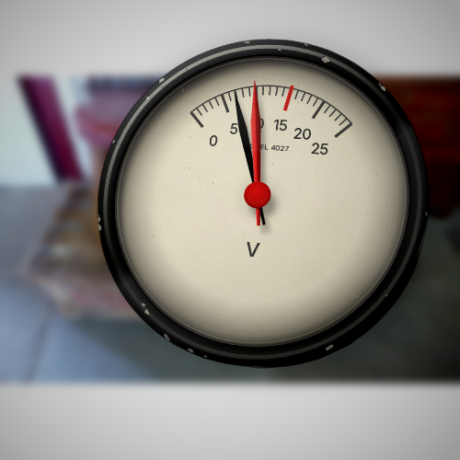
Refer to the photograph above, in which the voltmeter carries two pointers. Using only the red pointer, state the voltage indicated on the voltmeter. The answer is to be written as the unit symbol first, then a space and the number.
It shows V 10
